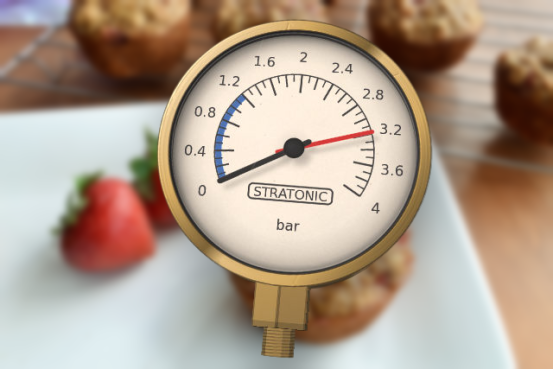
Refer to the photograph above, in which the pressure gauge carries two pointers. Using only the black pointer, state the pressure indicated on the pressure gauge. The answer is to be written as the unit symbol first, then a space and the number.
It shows bar 0
